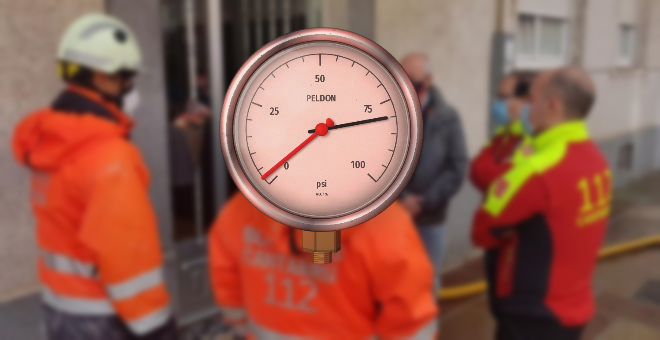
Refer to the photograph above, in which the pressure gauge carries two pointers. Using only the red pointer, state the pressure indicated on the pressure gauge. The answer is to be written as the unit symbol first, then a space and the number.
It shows psi 2.5
